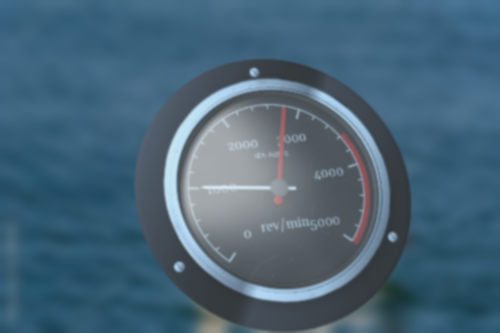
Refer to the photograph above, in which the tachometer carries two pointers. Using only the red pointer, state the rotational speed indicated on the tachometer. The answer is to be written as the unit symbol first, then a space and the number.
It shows rpm 2800
